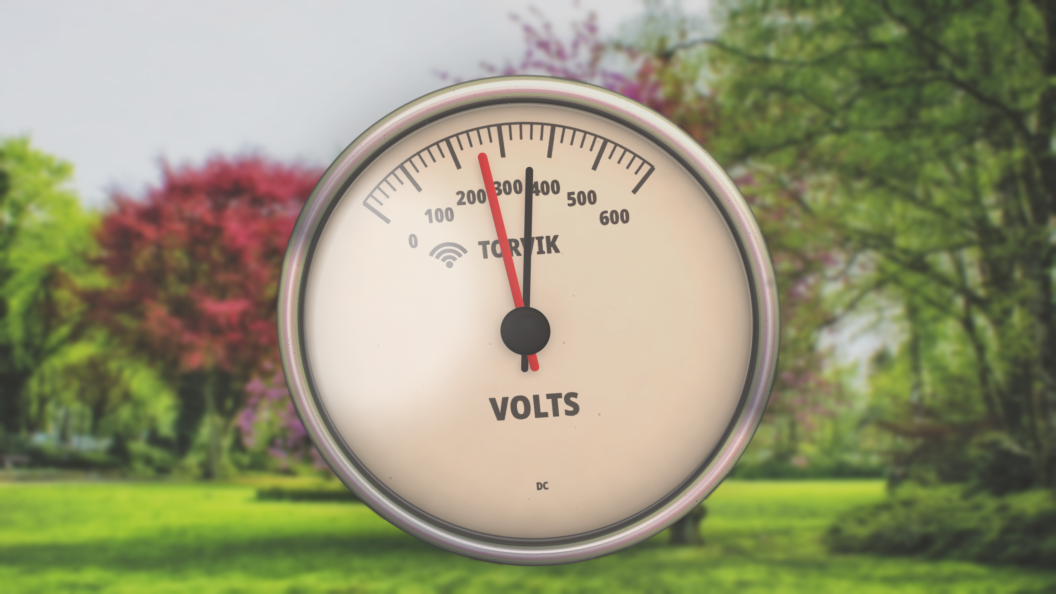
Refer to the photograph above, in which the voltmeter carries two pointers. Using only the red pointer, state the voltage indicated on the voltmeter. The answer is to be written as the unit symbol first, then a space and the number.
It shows V 260
